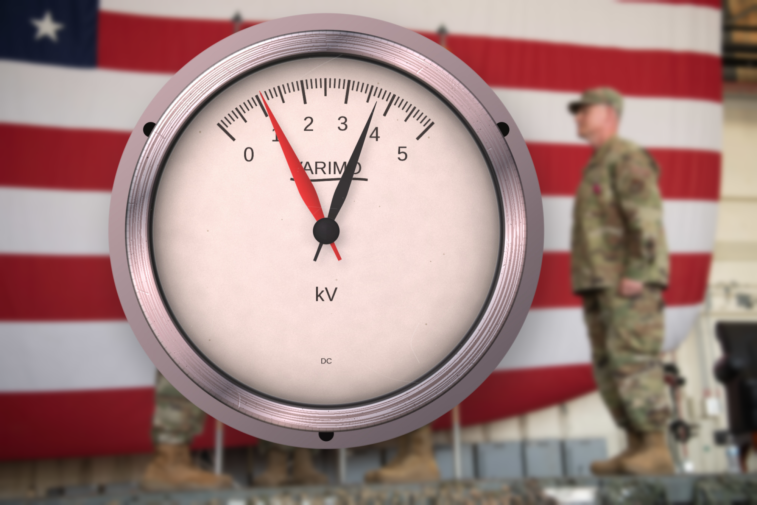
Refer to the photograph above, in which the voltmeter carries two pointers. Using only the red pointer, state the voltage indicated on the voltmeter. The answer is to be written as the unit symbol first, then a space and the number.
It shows kV 1.1
